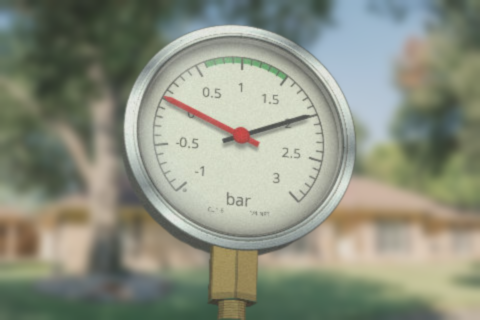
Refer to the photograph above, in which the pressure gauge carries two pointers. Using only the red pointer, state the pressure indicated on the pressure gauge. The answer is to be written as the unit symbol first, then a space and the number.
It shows bar 0
